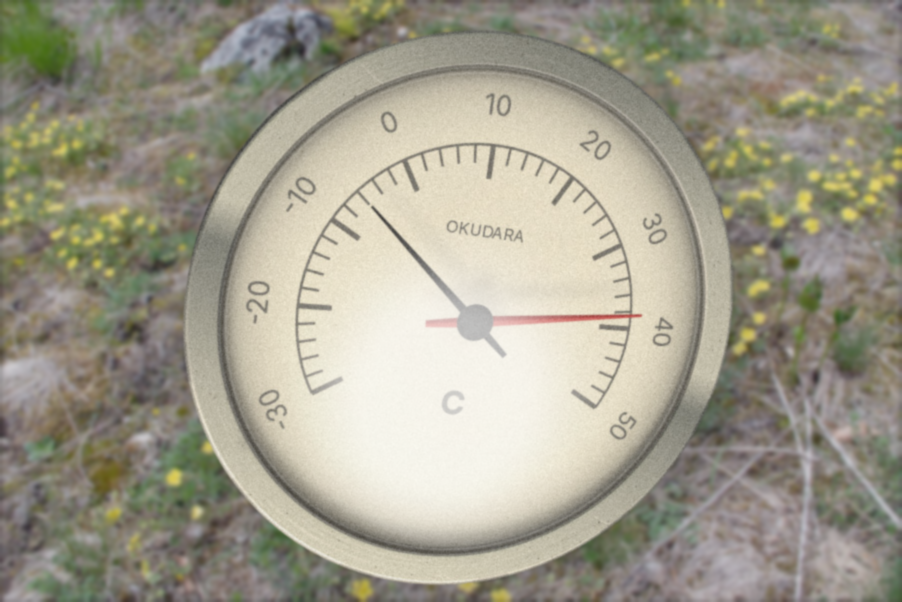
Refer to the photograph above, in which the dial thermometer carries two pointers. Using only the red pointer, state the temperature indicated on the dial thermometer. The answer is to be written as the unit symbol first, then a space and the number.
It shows °C 38
